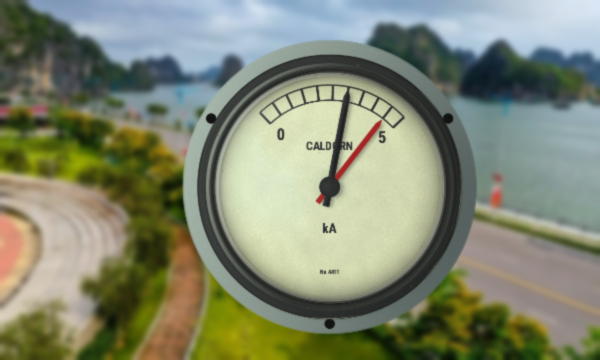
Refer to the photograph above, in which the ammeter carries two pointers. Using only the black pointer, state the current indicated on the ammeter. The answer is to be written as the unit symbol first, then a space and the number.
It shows kA 3
